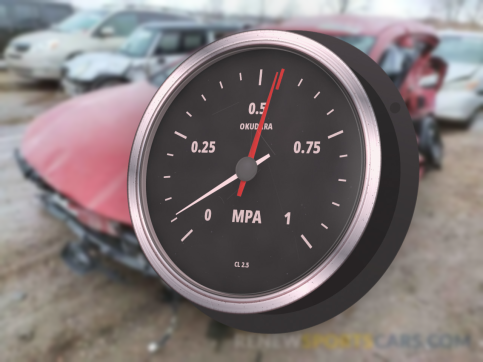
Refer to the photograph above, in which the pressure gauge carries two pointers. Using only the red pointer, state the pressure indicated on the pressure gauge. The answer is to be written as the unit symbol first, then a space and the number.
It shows MPa 0.55
